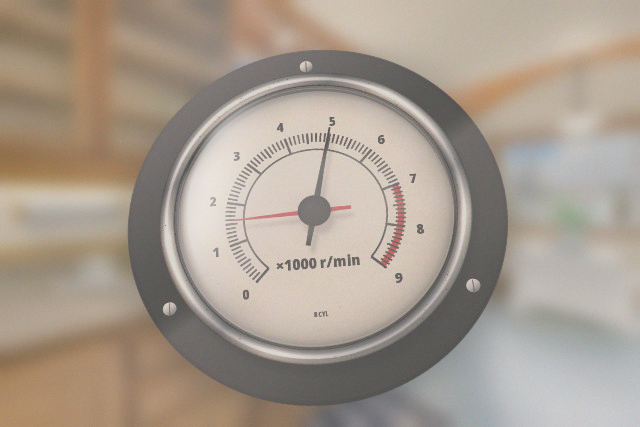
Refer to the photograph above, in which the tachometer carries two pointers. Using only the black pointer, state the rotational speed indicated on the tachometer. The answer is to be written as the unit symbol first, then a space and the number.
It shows rpm 5000
